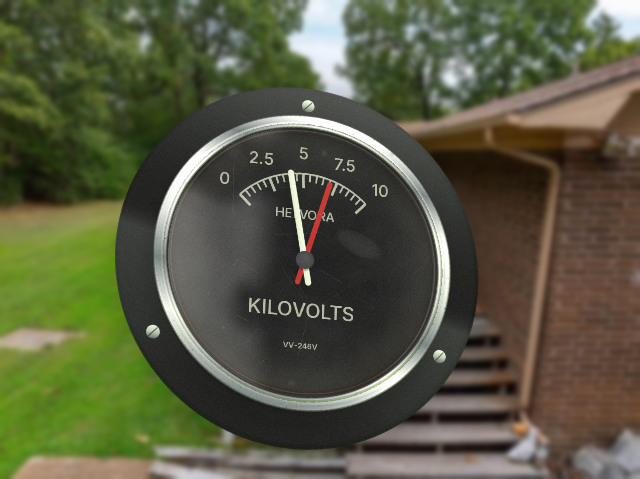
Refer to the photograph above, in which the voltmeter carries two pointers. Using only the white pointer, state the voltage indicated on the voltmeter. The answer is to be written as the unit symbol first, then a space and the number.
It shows kV 4
